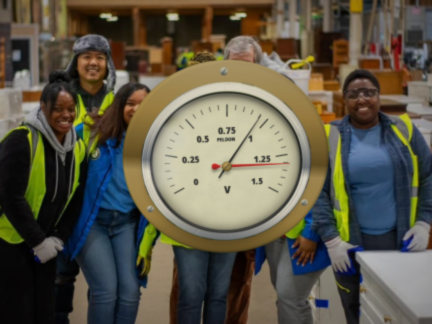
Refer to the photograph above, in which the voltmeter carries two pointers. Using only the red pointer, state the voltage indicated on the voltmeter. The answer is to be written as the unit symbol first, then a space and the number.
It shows V 1.3
